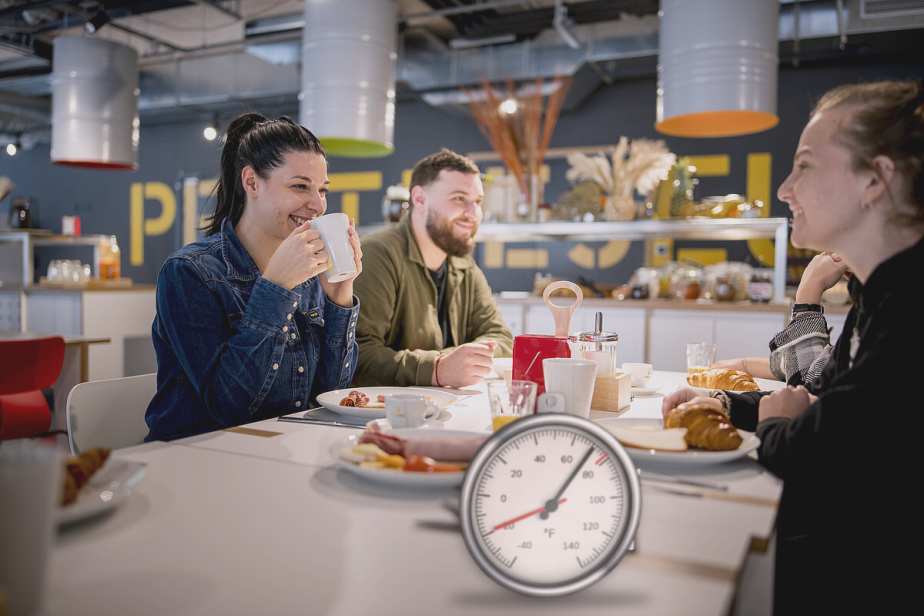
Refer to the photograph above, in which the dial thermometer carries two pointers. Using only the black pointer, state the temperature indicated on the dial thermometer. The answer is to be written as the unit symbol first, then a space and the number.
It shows °F 70
